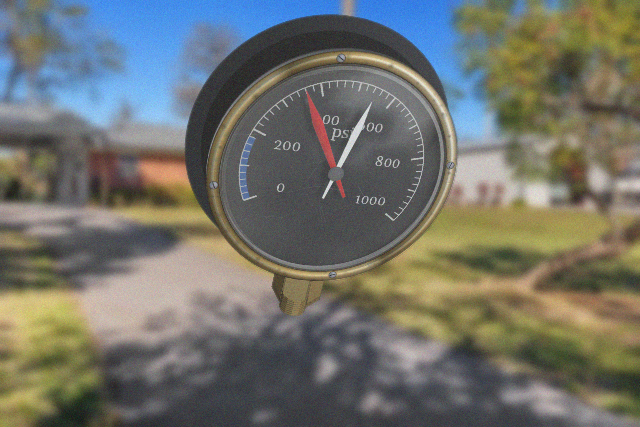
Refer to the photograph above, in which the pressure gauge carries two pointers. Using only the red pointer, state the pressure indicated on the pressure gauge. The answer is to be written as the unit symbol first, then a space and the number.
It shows psi 360
